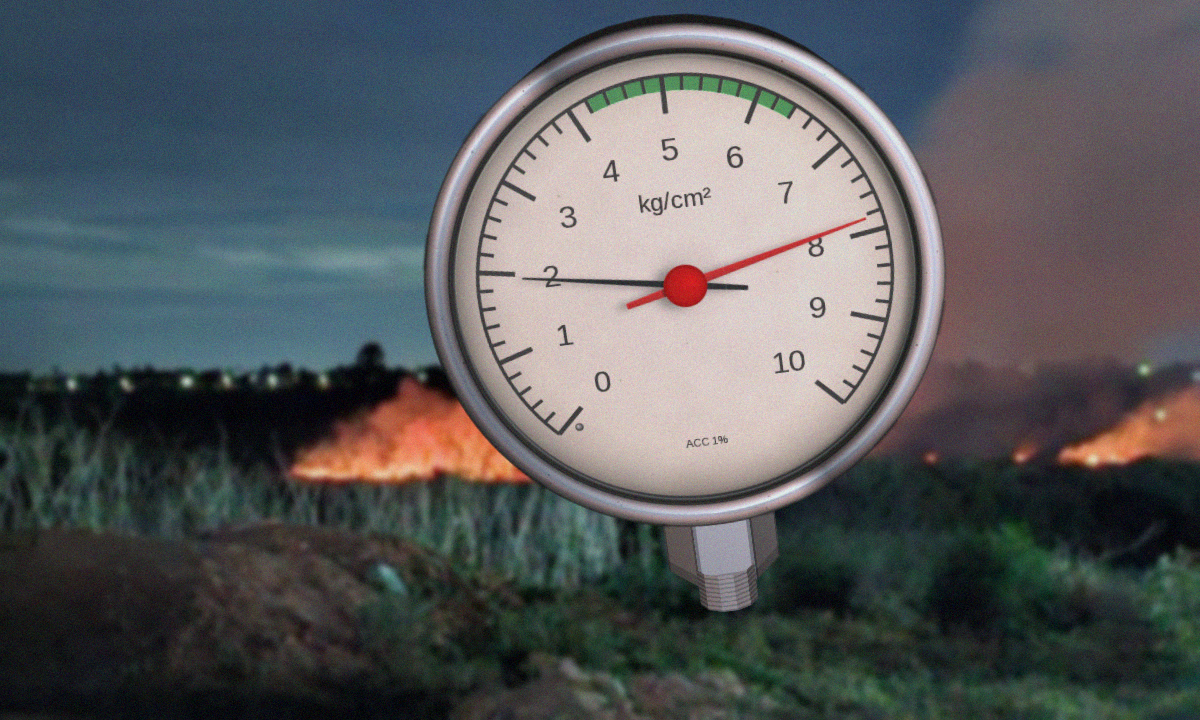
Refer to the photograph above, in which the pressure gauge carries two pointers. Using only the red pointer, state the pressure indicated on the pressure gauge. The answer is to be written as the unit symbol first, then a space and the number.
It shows kg/cm² 7.8
